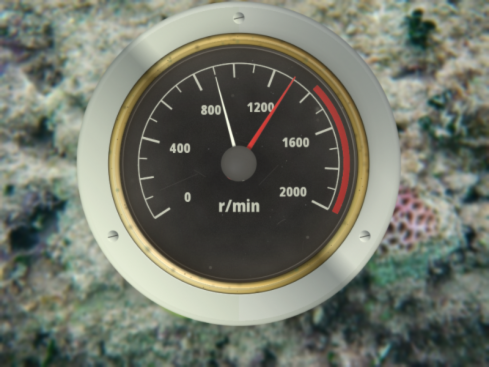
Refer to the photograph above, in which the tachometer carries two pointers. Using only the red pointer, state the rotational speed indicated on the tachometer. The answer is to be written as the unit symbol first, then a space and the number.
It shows rpm 1300
